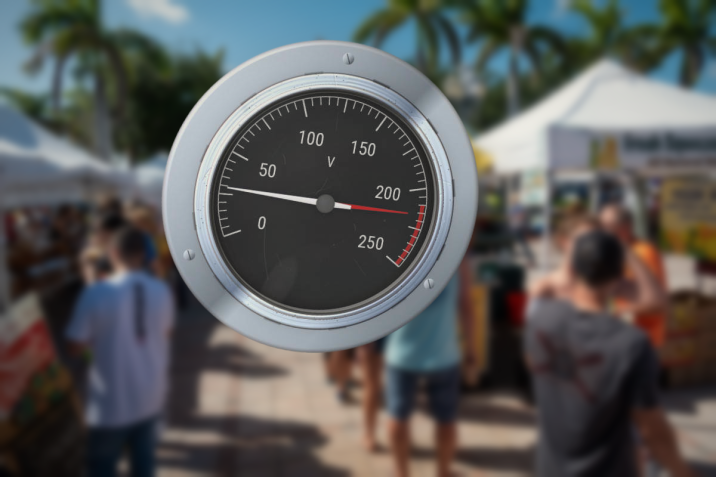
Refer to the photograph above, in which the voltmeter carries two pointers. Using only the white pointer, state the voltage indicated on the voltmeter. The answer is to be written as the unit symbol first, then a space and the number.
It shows V 30
